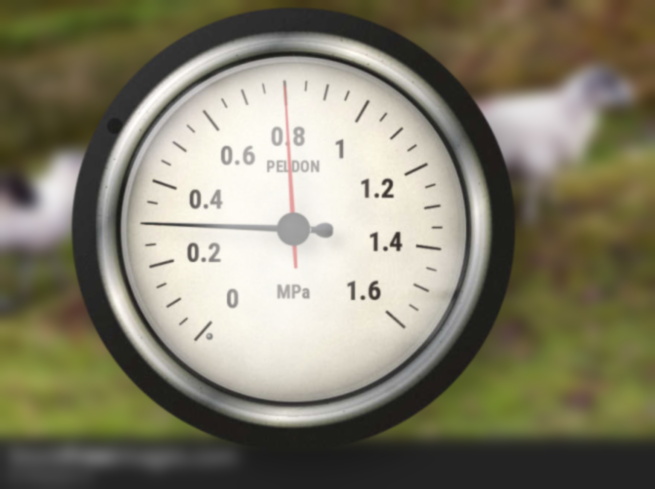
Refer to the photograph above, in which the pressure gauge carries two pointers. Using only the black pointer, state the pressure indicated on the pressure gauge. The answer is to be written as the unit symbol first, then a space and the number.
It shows MPa 0.3
